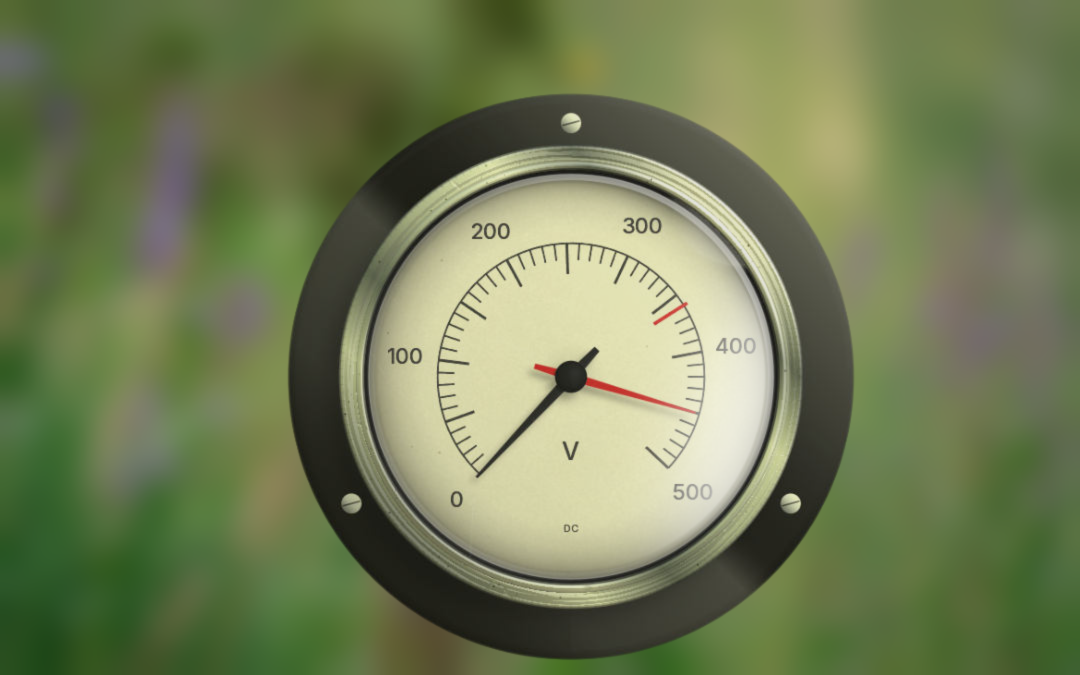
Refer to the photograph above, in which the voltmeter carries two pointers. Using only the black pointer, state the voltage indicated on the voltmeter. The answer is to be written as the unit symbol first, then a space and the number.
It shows V 0
